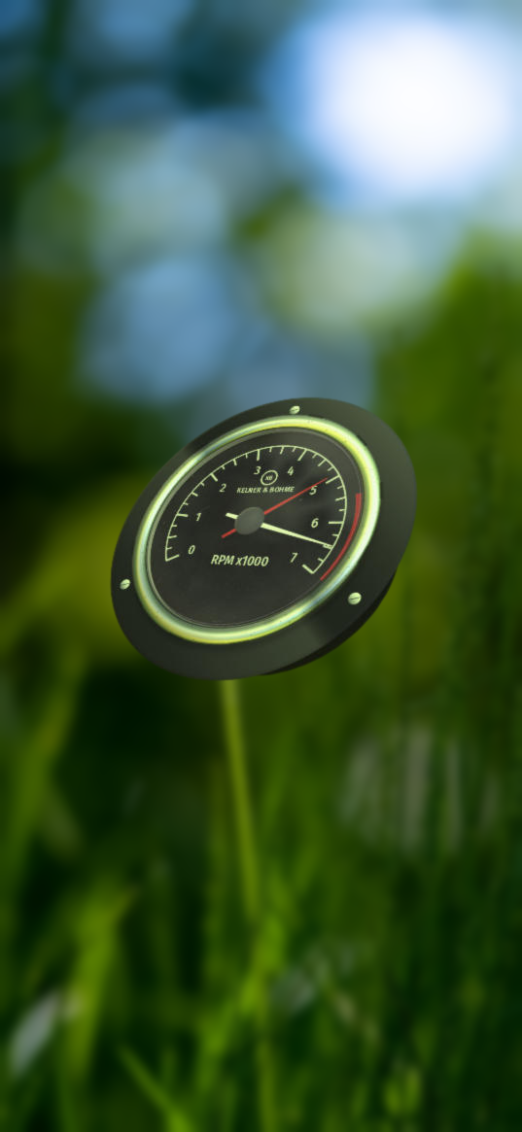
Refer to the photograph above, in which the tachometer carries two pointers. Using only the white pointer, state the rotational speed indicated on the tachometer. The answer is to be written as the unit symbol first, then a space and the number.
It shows rpm 6500
